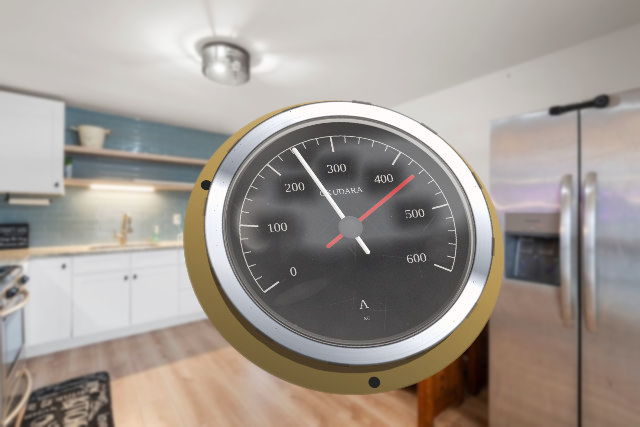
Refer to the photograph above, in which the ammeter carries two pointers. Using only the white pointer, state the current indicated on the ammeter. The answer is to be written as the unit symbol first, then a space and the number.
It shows A 240
